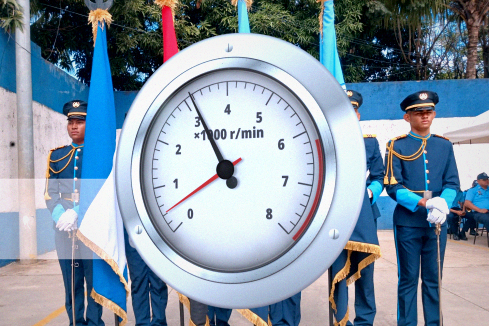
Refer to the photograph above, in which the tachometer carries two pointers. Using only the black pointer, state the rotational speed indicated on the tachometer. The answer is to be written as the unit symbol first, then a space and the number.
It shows rpm 3200
